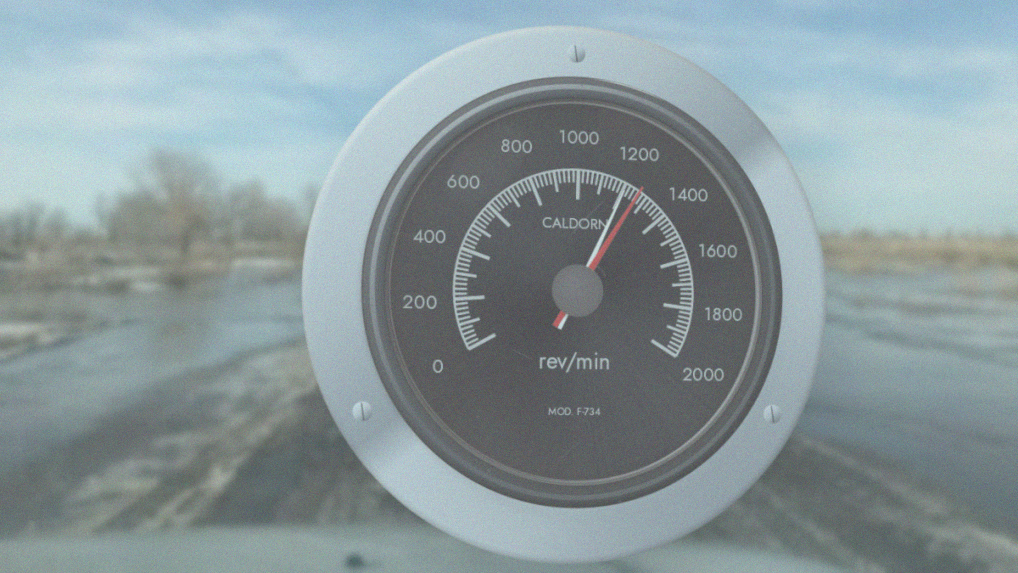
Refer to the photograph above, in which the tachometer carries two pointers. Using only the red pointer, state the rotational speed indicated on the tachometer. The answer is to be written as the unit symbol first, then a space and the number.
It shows rpm 1260
